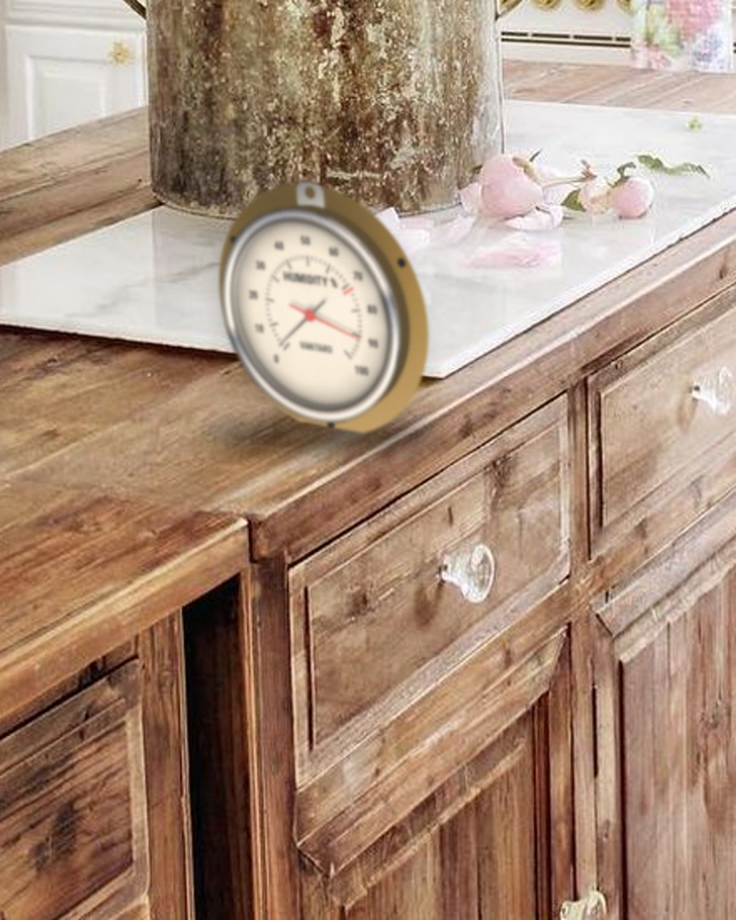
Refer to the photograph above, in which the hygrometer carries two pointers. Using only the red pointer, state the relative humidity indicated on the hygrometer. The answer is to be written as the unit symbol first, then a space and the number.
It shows % 90
